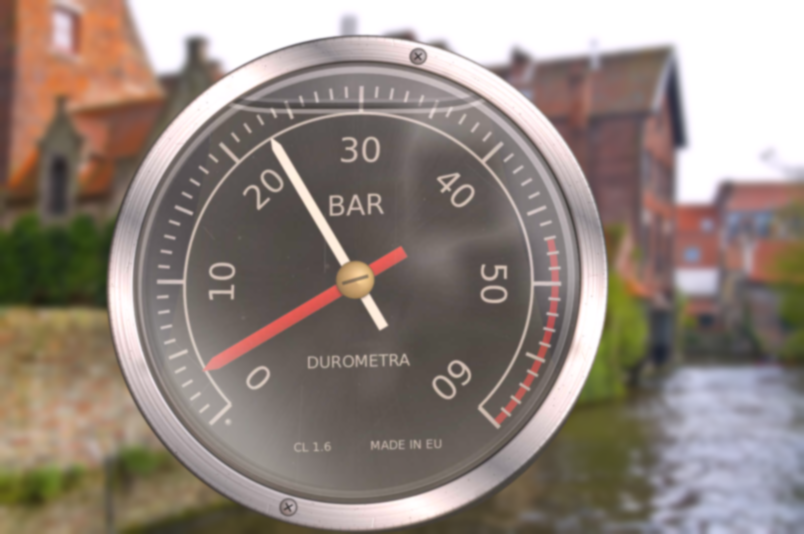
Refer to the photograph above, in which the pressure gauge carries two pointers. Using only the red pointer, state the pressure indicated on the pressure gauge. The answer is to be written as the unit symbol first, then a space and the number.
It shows bar 3
